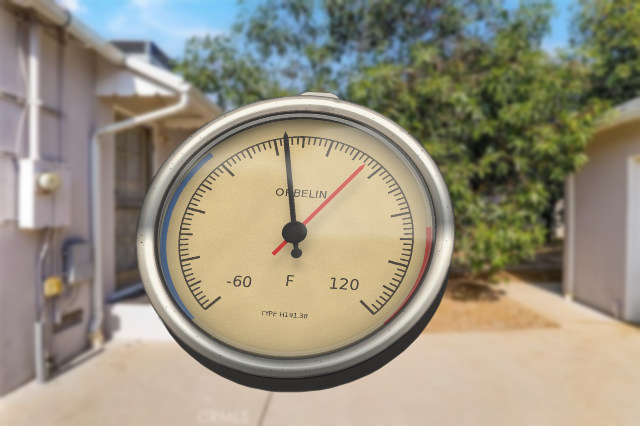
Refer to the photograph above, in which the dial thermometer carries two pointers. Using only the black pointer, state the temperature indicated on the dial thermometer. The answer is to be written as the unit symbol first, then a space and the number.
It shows °F 24
